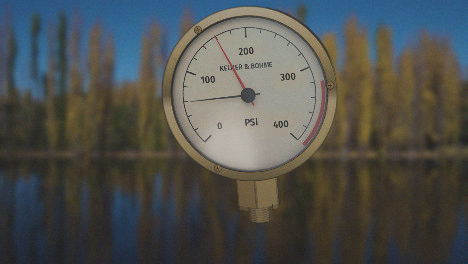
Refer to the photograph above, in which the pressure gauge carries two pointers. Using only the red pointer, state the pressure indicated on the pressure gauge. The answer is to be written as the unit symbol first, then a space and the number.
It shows psi 160
